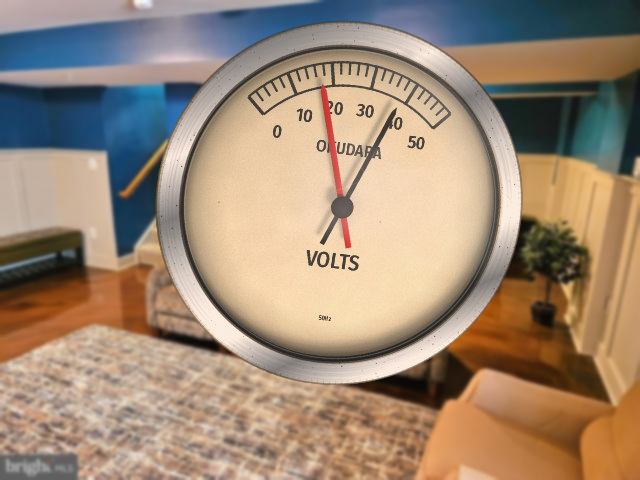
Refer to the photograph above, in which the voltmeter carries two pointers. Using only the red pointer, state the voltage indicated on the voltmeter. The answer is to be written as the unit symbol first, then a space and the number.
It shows V 17
